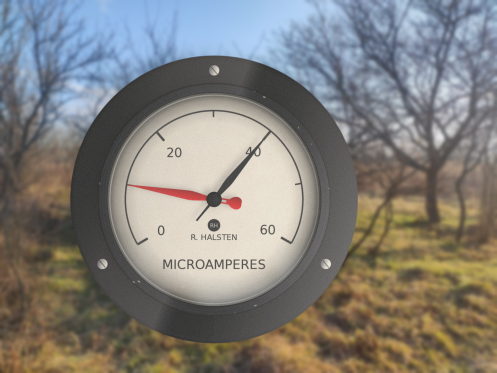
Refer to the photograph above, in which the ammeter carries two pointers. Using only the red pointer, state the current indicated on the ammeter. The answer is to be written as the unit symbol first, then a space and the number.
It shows µA 10
